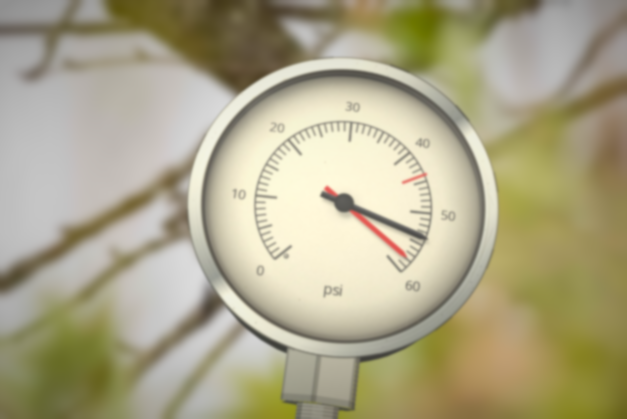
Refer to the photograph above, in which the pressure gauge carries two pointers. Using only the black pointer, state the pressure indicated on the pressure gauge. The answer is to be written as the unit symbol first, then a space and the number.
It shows psi 54
